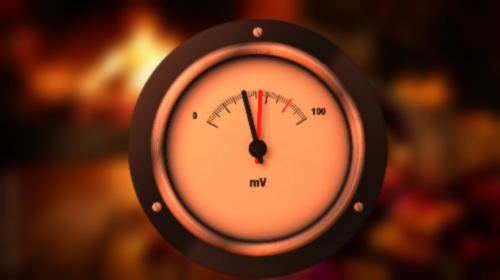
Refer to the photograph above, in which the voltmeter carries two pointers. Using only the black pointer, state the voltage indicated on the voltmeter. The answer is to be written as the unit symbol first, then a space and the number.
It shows mV 40
